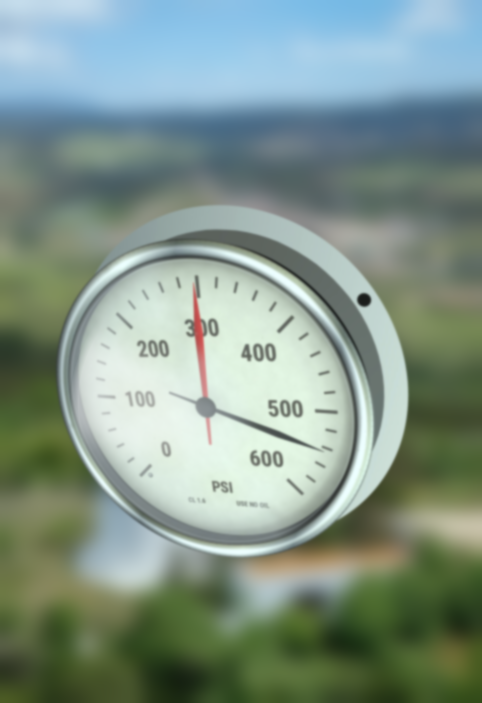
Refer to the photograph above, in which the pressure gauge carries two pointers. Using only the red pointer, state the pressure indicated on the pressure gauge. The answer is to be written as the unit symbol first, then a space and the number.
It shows psi 300
